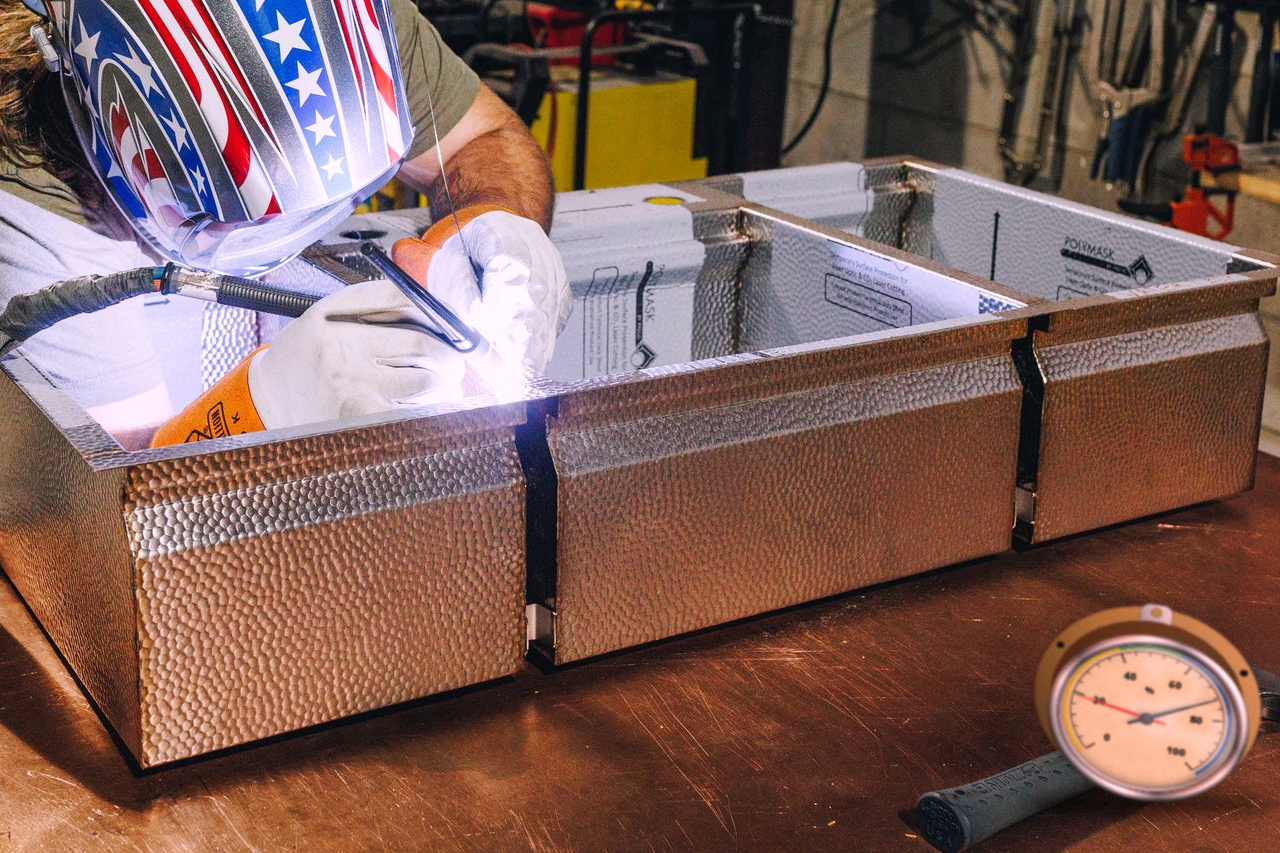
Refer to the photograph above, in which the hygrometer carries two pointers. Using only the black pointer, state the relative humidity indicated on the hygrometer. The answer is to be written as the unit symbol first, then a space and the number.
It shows % 72
